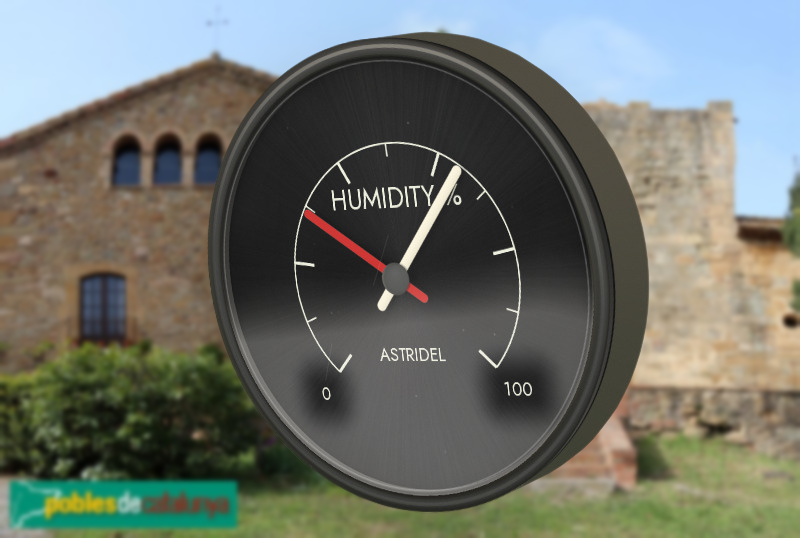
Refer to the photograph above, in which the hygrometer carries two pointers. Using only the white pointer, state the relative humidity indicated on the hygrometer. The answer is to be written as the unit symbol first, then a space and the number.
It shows % 65
